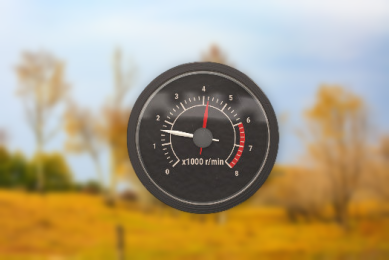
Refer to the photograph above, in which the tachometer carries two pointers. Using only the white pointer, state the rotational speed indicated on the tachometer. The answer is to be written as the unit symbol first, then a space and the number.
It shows rpm 1600
